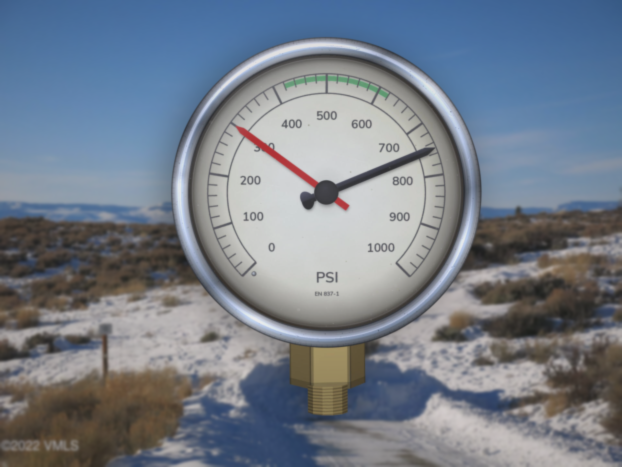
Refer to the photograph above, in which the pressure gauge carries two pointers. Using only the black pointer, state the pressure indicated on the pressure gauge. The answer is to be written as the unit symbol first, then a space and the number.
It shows psi 750
